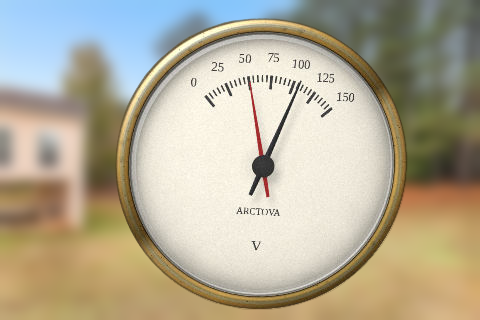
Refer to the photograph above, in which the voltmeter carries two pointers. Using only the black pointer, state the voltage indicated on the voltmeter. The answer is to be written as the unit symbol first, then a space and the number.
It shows V 105
